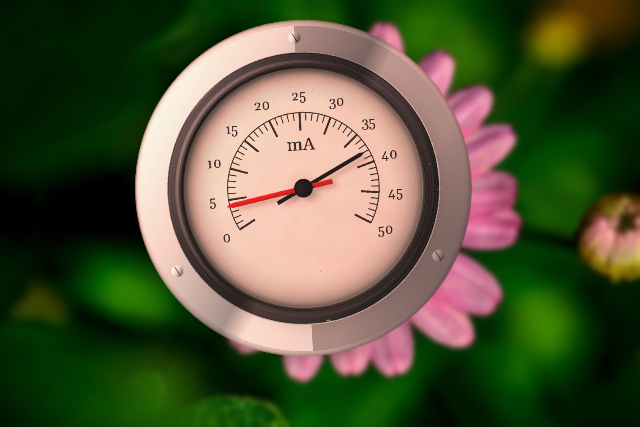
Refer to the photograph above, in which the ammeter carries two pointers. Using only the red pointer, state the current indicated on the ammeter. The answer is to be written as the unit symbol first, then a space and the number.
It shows mA 4
